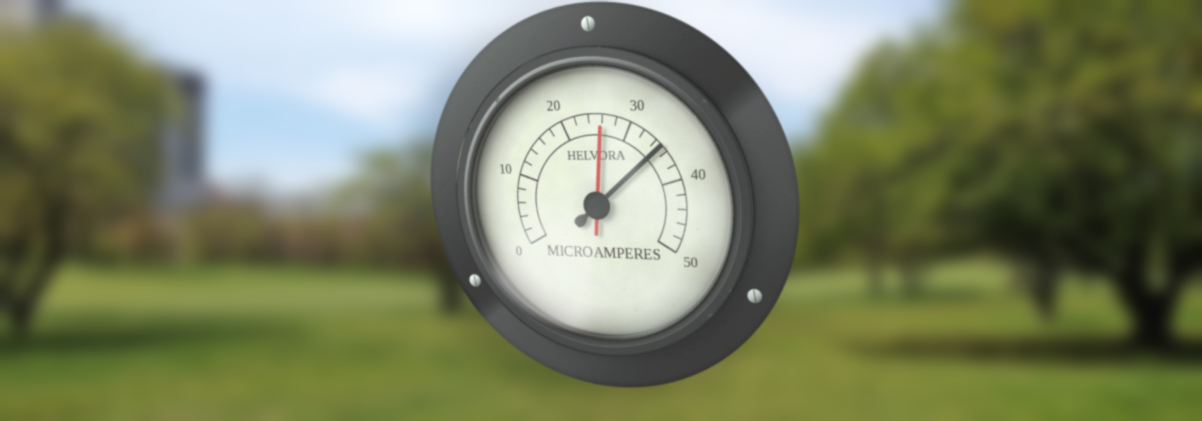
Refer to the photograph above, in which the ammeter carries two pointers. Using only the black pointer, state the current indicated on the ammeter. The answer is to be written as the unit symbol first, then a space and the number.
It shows µA 35
